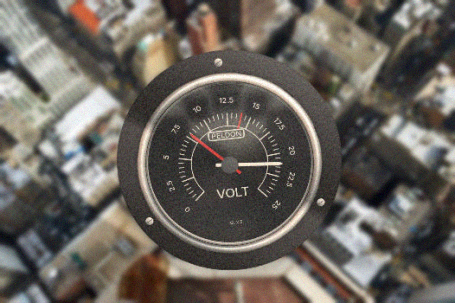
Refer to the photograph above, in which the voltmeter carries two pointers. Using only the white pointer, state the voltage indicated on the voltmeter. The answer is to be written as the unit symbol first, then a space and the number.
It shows V 21
